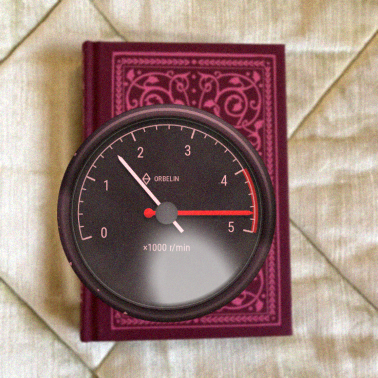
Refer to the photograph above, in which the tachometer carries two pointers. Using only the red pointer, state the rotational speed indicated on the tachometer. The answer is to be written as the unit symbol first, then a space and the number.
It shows rpm 4700
